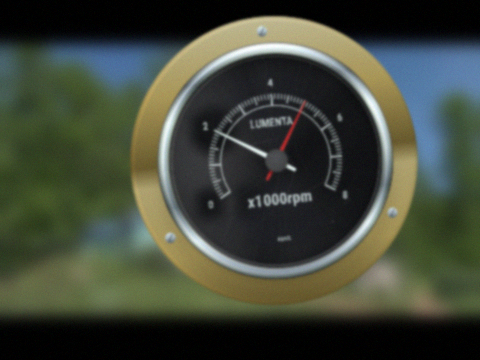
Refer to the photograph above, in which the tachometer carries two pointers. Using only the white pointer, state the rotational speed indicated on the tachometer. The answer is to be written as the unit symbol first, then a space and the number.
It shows rpm 2000
